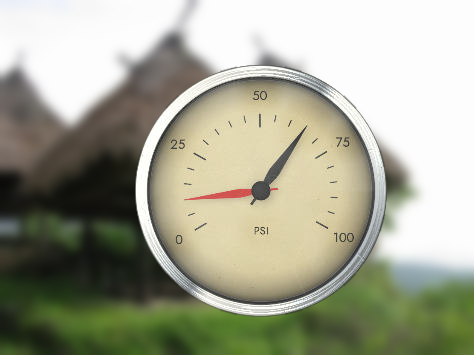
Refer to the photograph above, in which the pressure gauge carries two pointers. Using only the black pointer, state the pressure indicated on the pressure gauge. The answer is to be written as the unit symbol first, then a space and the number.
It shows psi 65
